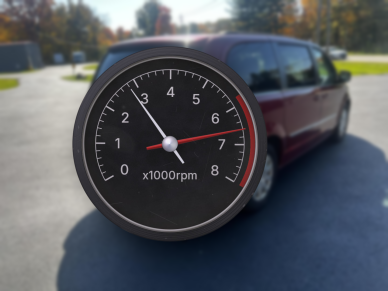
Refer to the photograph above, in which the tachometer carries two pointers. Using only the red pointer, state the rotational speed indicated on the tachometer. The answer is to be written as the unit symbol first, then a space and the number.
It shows rpm 6600
